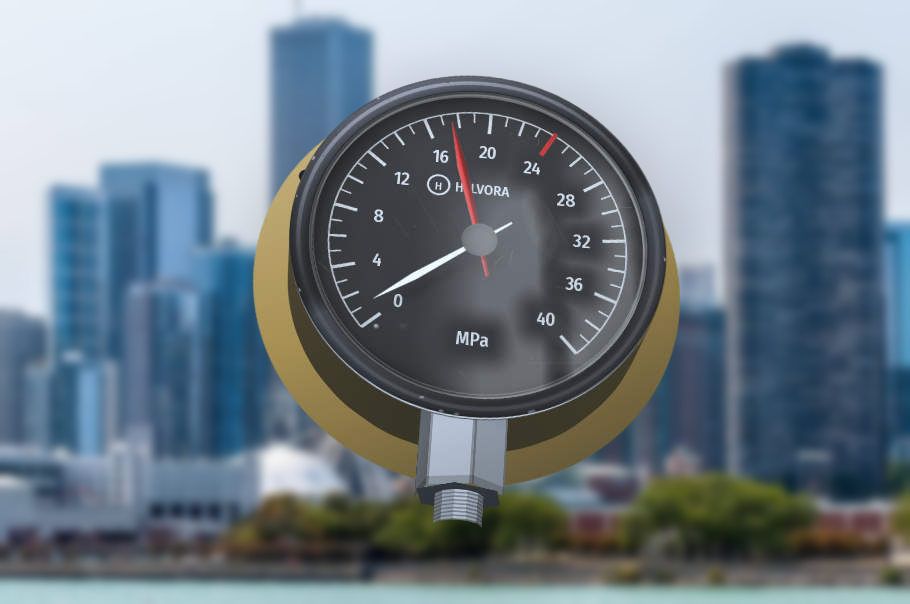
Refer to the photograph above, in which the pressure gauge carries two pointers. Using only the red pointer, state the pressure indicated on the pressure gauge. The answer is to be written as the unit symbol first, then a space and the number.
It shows MPa 17.5
